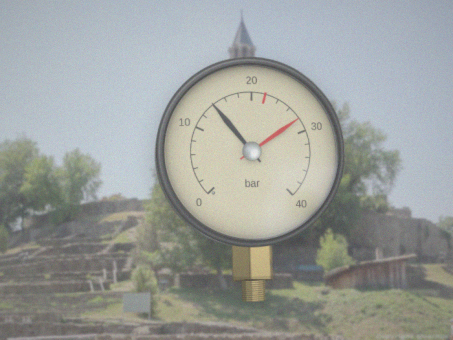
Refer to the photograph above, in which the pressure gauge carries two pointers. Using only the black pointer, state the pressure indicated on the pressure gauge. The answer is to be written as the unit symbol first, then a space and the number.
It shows bar 14
